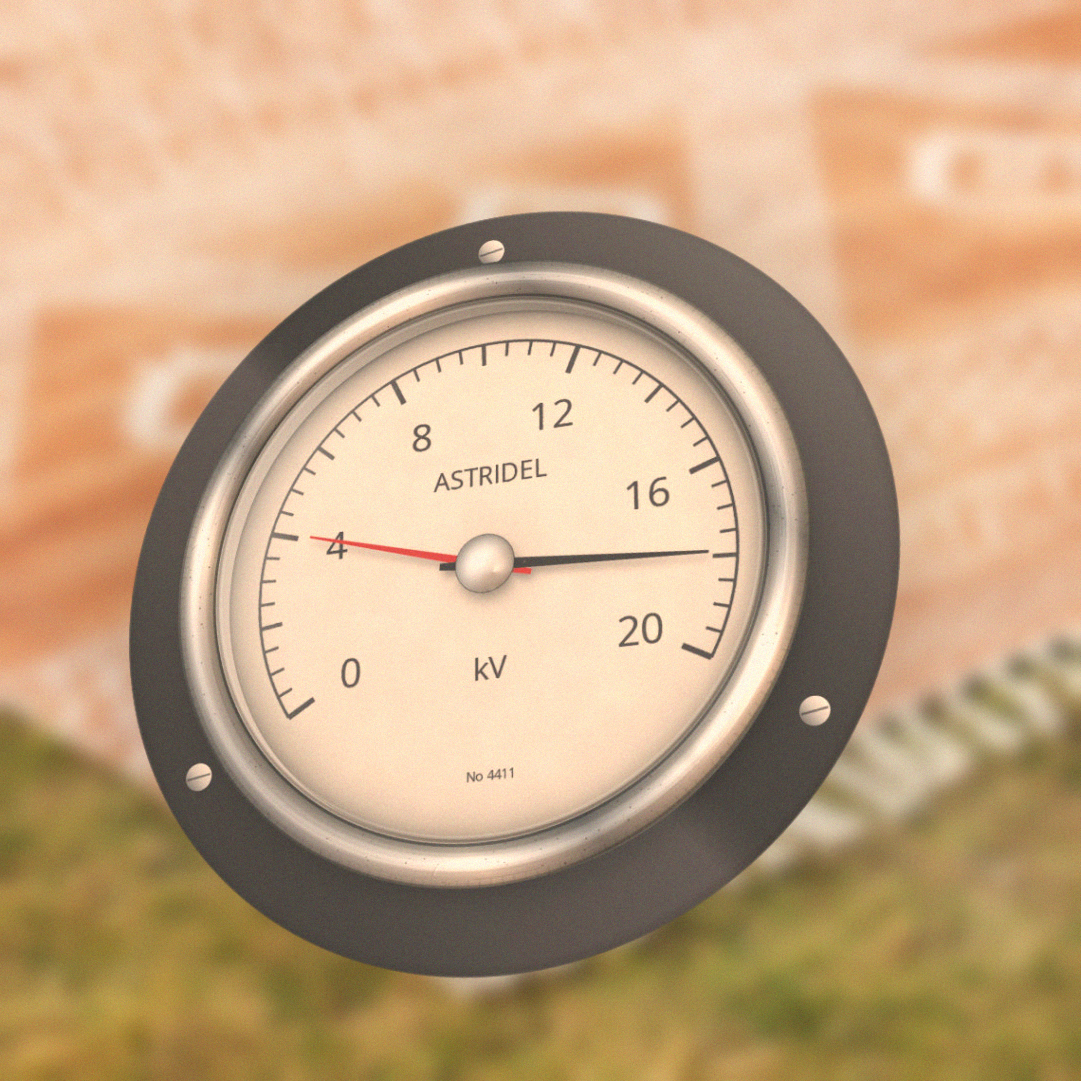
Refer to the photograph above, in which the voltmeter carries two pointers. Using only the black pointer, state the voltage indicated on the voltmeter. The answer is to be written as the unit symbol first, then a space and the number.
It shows kV 18
